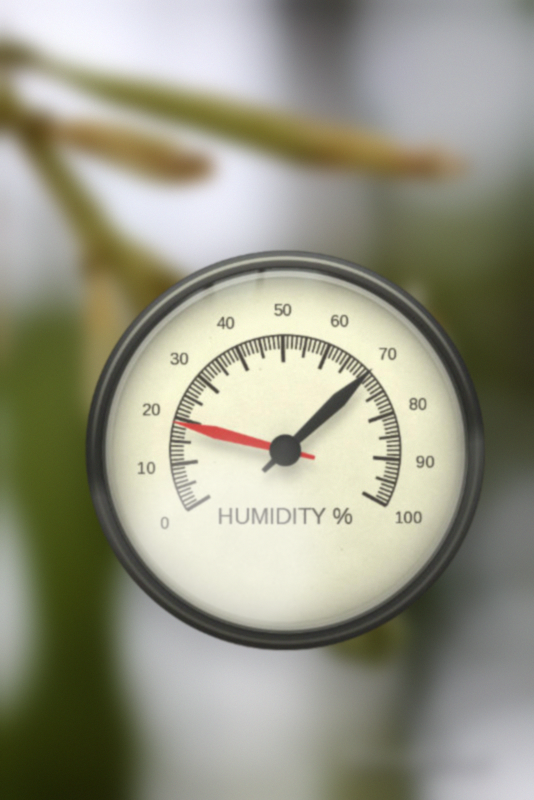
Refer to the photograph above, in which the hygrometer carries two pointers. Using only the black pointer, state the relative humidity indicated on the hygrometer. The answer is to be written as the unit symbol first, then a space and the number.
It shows % 70
